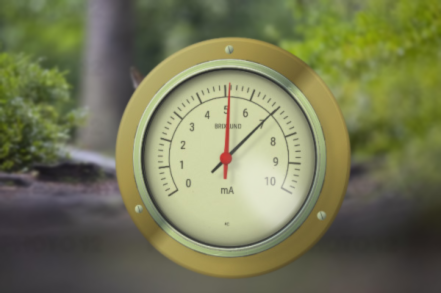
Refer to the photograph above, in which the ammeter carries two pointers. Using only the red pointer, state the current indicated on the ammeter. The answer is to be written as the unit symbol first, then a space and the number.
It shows mA 5.2
